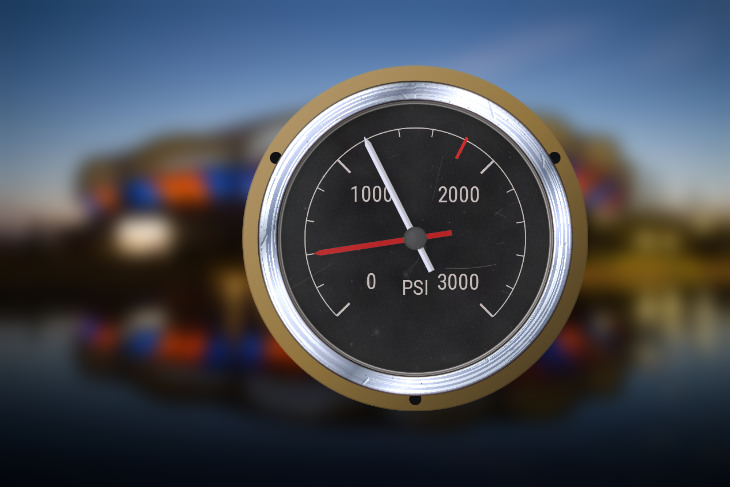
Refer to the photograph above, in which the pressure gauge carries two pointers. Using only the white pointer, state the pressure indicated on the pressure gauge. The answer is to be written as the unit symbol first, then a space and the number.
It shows psi 1200
